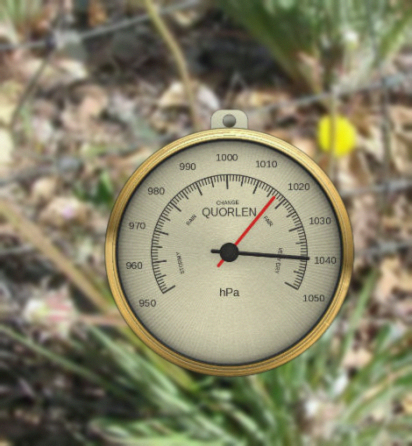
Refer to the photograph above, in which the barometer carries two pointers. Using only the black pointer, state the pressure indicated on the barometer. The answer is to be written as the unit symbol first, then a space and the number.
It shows hPa 1040
